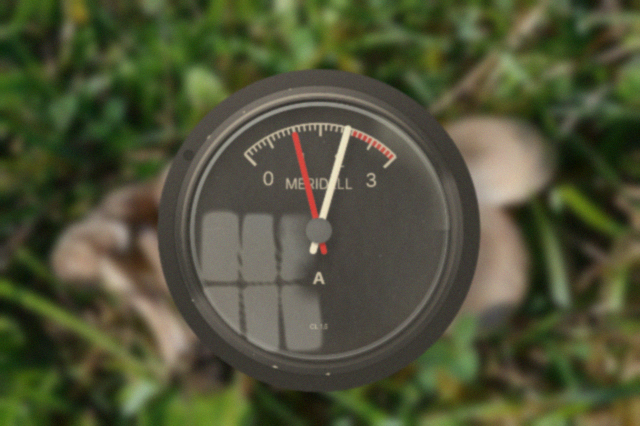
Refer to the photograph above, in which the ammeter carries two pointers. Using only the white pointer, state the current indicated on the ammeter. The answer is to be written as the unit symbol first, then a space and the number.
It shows A 2
